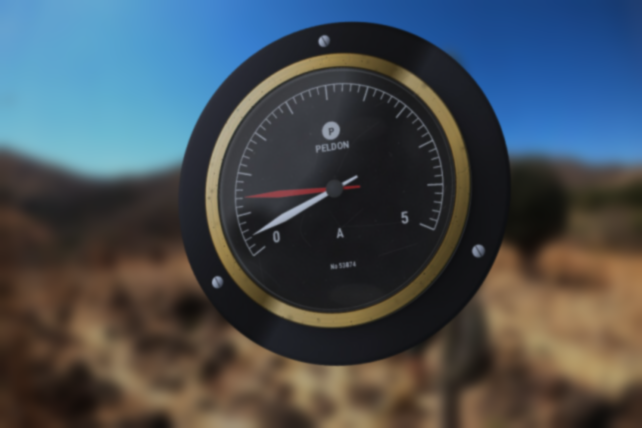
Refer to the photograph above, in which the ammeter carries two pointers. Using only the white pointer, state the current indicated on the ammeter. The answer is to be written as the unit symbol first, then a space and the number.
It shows A 0.2
